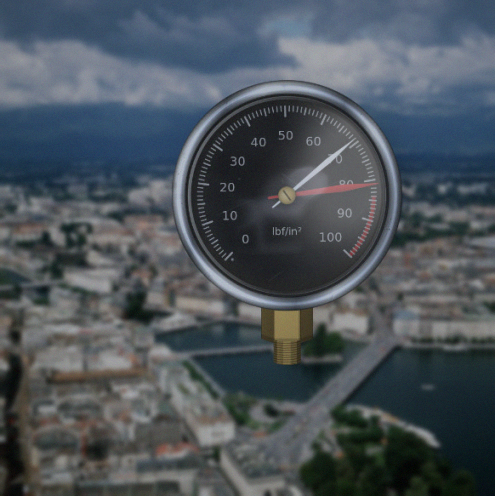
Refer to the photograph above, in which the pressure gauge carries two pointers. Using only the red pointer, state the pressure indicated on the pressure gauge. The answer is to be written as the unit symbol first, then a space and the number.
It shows psi 81
